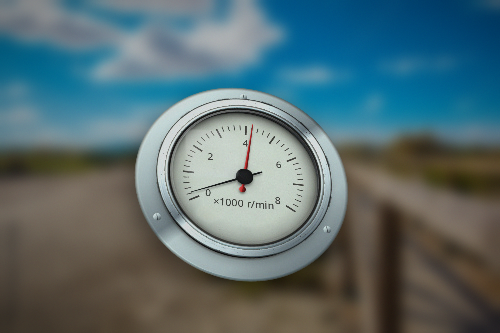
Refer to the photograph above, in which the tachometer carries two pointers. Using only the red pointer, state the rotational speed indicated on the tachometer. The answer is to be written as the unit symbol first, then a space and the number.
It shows rpm 4200
